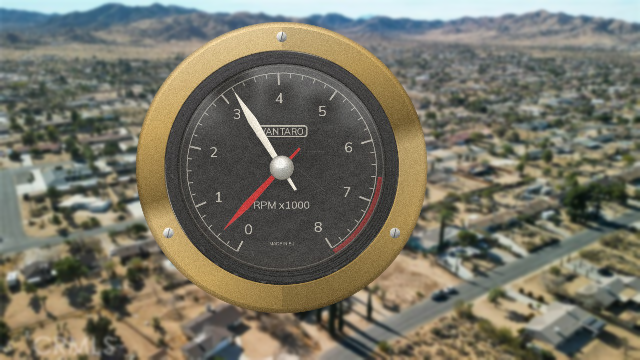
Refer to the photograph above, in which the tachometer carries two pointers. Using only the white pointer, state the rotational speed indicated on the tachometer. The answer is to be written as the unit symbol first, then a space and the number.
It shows rpm 3200
